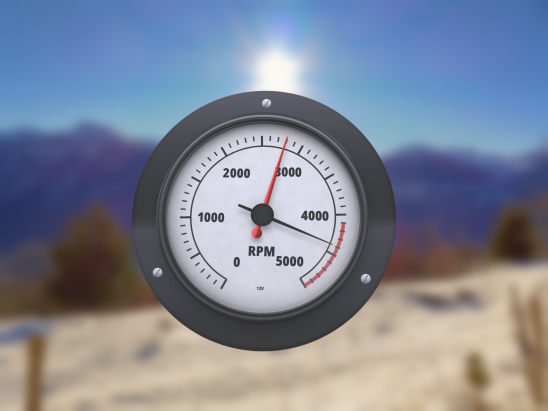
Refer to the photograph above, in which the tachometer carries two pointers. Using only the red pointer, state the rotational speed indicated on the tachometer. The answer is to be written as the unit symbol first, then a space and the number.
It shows rpm 2800
